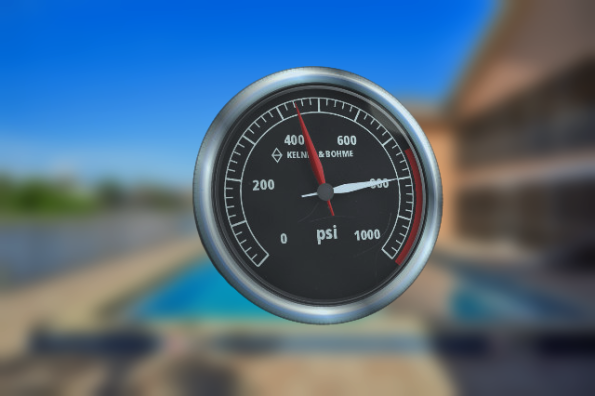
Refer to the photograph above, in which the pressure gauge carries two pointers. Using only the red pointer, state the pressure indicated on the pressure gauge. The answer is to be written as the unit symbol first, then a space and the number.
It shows psi 440
